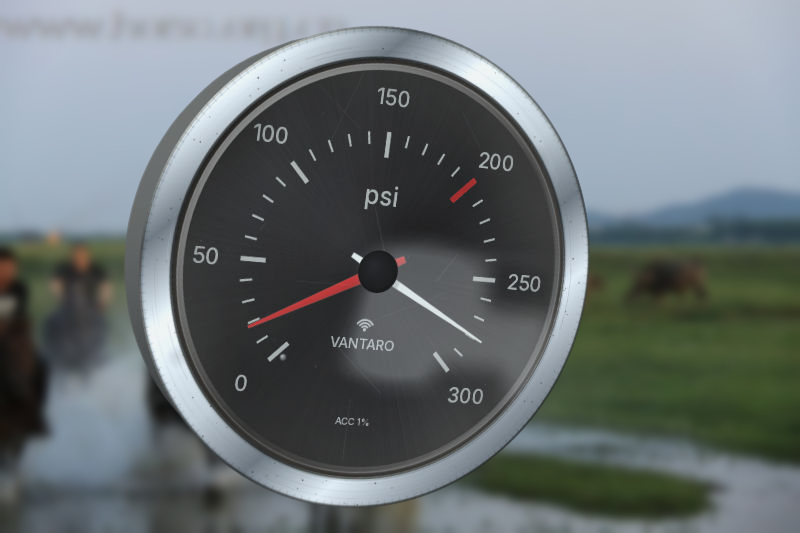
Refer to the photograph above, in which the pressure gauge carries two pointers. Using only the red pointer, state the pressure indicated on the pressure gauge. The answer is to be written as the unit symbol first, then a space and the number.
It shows psi 20
